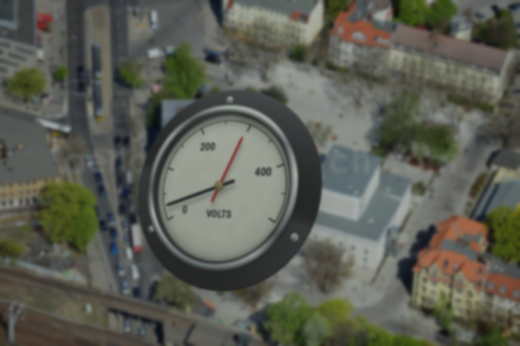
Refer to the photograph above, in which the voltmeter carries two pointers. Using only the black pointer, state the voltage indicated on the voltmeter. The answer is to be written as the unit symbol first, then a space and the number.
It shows V 25
